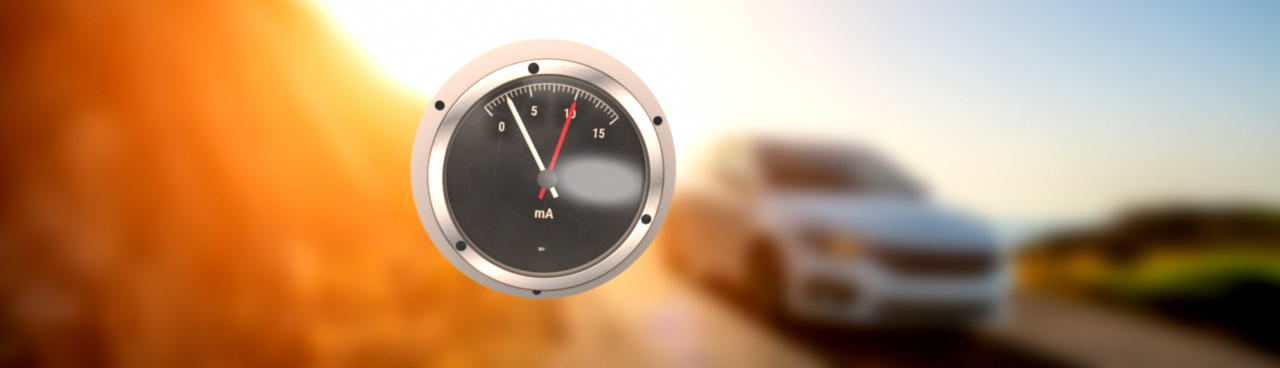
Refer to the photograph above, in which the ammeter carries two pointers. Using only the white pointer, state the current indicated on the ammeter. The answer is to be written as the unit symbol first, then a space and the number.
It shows mA 2.5
